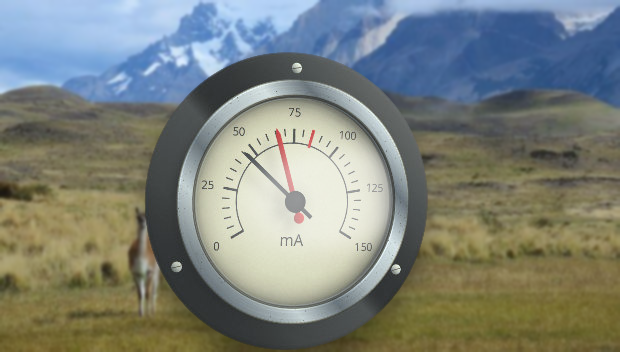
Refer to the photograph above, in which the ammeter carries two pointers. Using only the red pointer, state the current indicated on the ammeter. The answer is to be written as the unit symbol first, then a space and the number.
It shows mA 65
